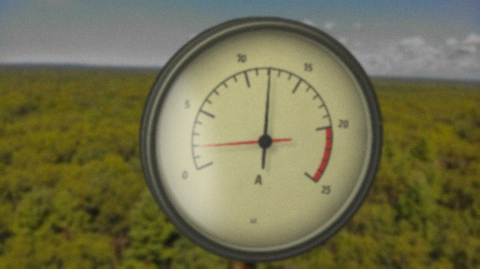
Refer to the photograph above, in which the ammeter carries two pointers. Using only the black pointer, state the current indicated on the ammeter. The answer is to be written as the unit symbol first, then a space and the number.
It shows A 12
